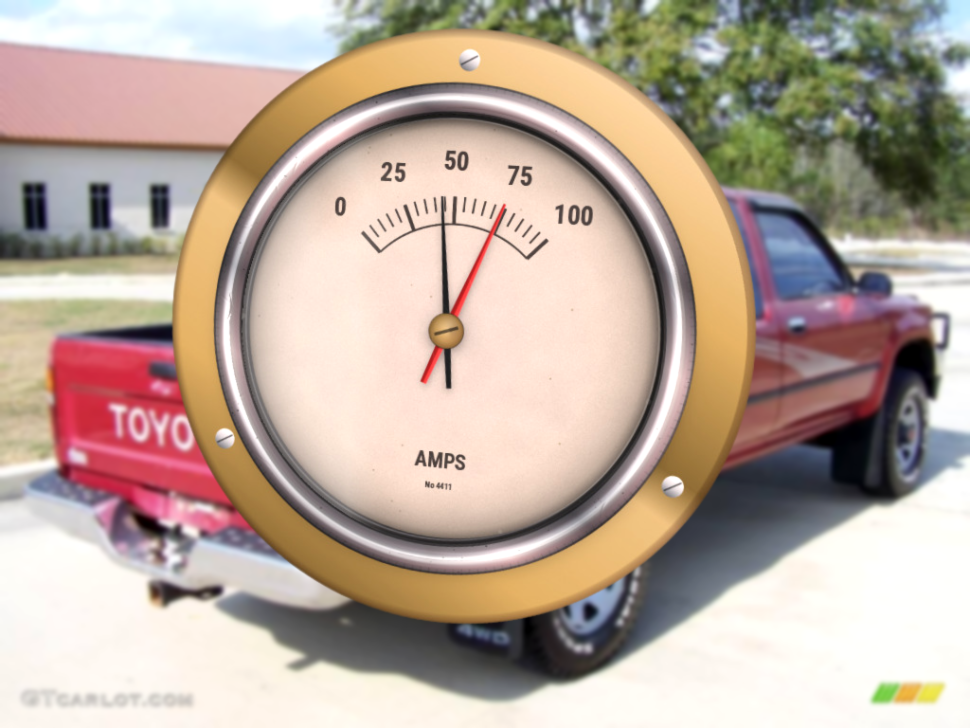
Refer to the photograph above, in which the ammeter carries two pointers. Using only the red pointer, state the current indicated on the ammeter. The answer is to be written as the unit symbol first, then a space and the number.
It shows A 75
